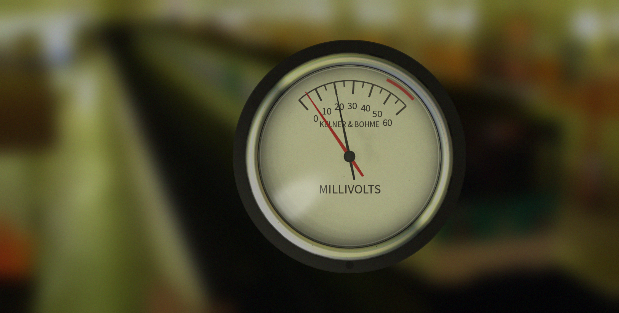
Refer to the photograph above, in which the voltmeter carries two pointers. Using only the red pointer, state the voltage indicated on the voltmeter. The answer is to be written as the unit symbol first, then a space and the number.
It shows mV 5
